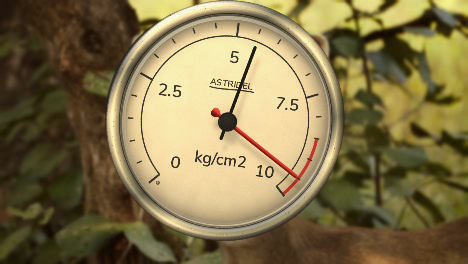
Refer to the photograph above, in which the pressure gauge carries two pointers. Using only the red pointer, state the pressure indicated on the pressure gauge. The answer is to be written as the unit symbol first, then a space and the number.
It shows kg/cm² 9.5
